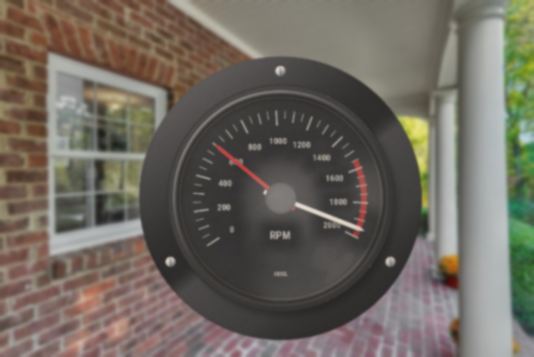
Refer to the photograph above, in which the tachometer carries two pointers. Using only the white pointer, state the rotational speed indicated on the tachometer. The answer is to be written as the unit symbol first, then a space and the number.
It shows rpm 1950
